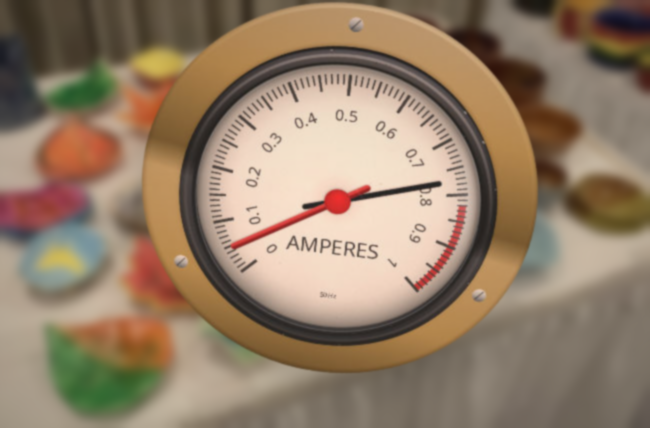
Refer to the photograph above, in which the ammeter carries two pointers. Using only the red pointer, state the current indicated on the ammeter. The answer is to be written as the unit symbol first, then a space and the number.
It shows A 0.05
